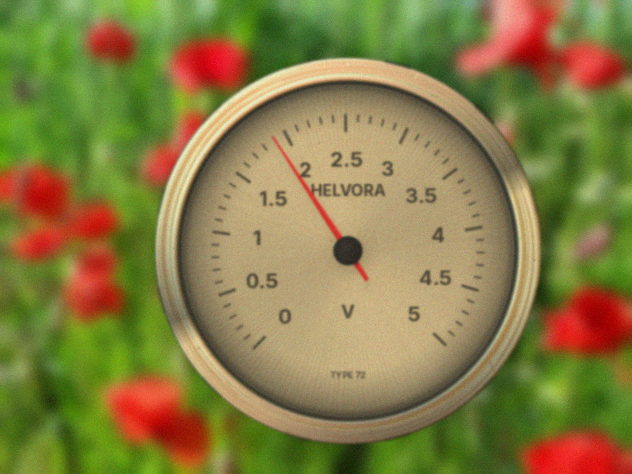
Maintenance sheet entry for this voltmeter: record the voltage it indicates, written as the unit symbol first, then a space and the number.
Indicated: V 1.9
